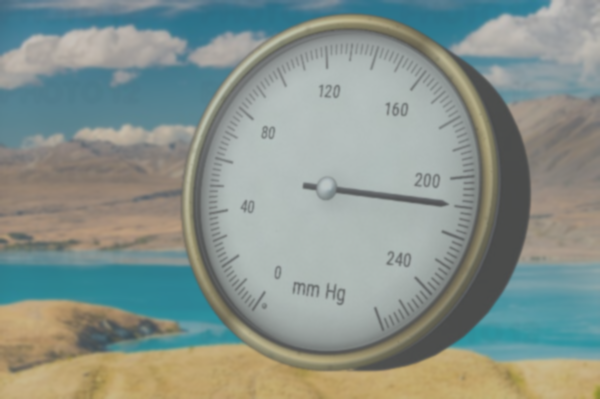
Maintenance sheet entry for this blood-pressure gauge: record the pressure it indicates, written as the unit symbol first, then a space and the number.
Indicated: mmHg 210
